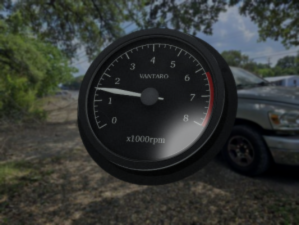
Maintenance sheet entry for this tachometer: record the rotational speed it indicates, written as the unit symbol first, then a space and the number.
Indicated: rpm 1400
